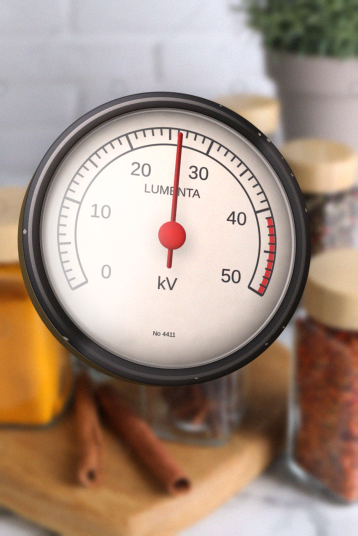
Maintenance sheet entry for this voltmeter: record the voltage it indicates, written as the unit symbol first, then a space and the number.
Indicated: kV 26
